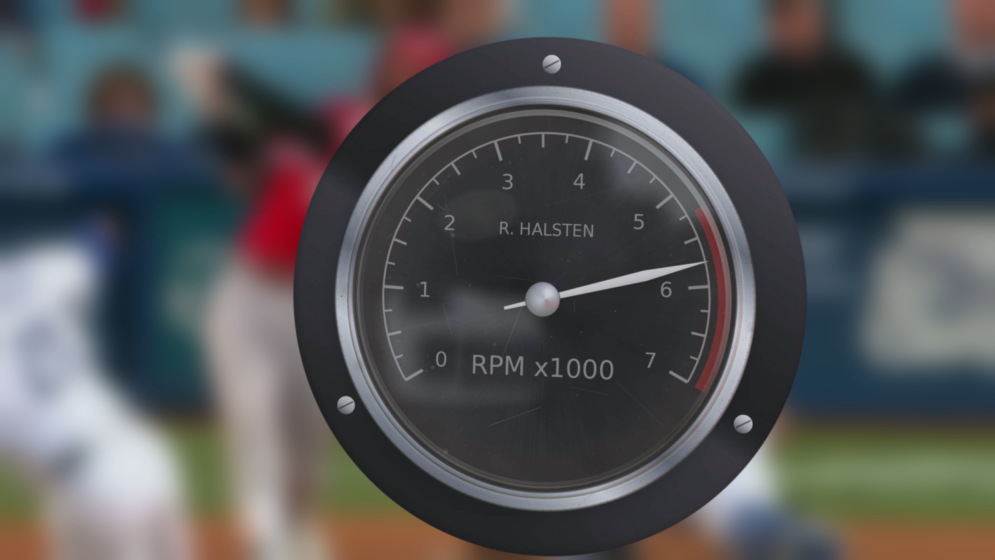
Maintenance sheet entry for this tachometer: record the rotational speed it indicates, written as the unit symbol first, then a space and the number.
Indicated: rpm 5750
